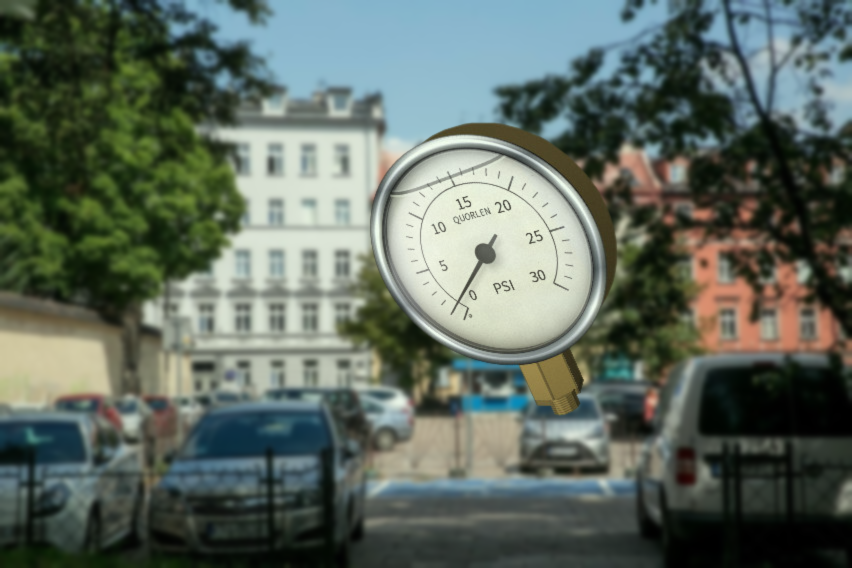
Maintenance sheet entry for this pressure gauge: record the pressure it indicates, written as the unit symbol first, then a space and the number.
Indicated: psi 1
